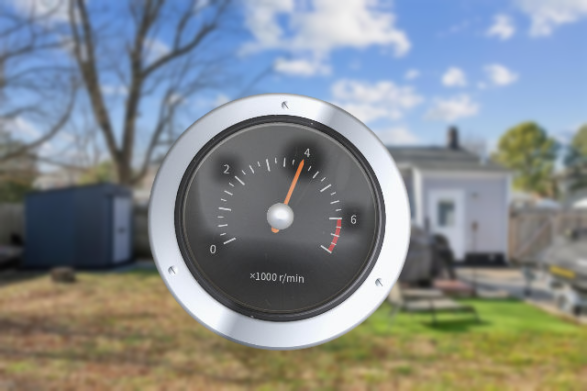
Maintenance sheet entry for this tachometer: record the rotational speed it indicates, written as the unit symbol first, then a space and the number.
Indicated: rpm 4000
